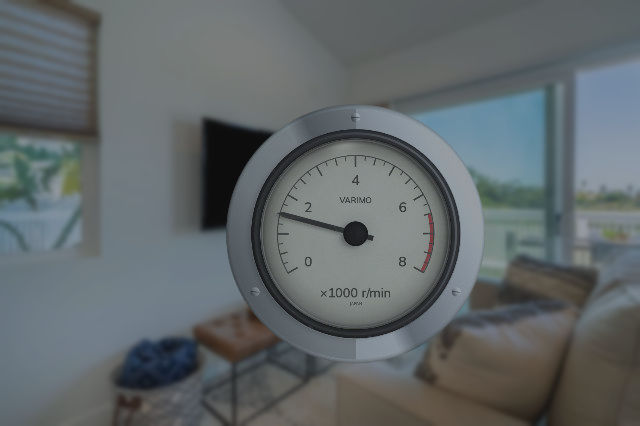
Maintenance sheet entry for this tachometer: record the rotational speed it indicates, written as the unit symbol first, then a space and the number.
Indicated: rpm 1500
